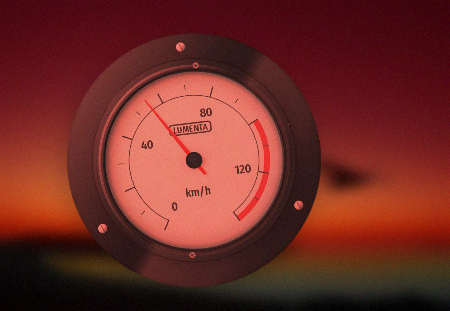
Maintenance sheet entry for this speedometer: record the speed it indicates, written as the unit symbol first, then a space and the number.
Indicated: km/h 55
